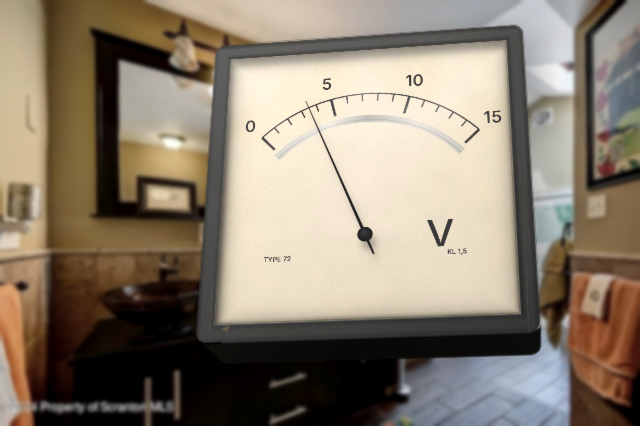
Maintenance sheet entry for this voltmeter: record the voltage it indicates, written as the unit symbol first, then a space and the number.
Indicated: V 3.5
